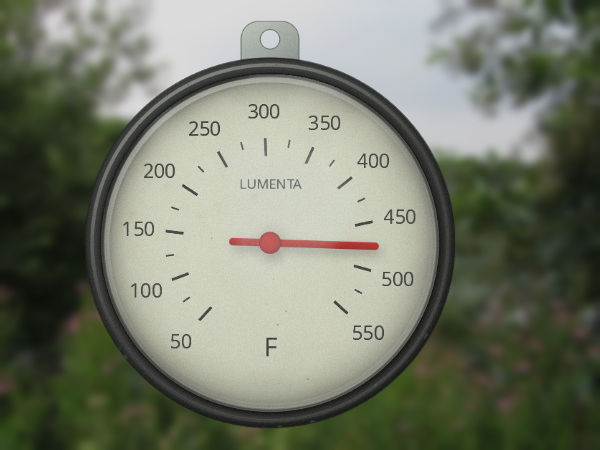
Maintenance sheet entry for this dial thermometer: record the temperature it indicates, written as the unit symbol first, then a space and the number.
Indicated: °F 475
